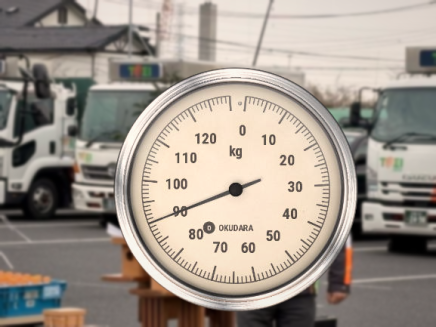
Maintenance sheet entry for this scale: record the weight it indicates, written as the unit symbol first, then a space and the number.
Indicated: kg 90
